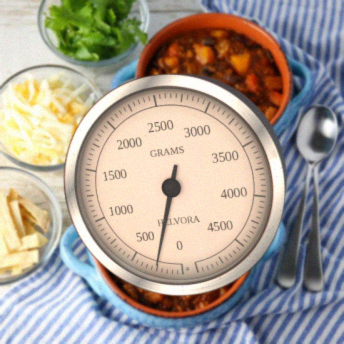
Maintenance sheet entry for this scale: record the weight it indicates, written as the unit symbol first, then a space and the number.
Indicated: g 250
